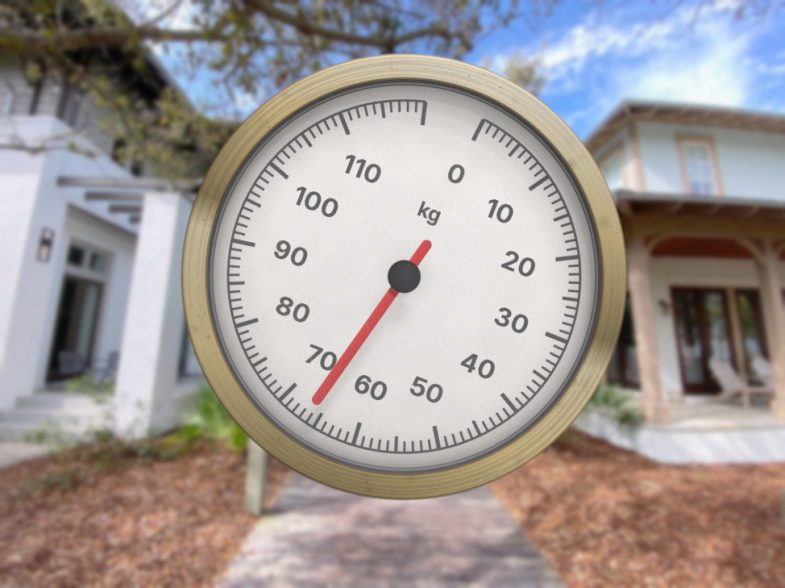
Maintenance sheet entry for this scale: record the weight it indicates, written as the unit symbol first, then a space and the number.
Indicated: kg 66.5
